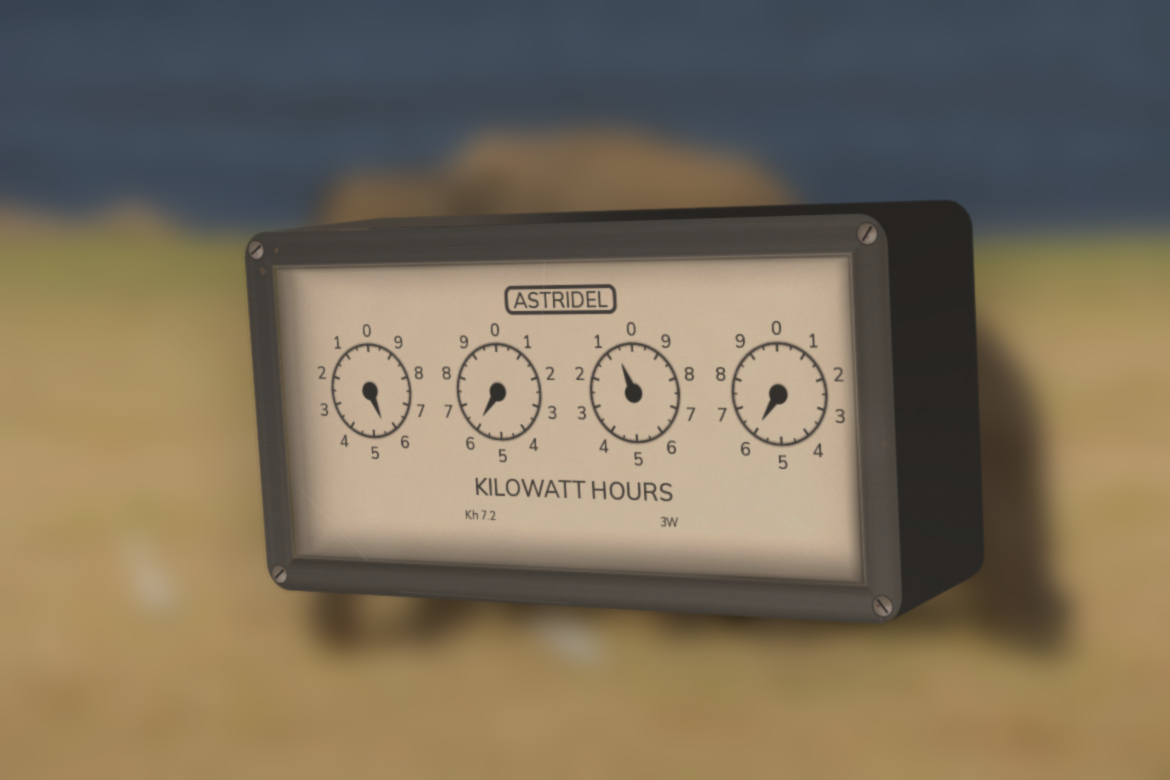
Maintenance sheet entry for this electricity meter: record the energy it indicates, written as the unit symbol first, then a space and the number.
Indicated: kWh 5606
